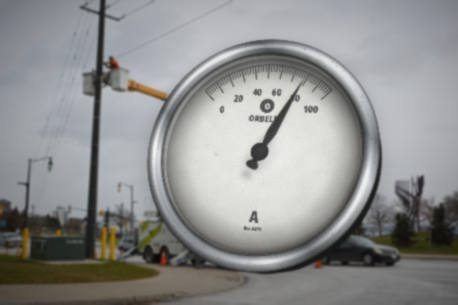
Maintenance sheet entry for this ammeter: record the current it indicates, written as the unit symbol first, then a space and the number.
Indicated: A 80
